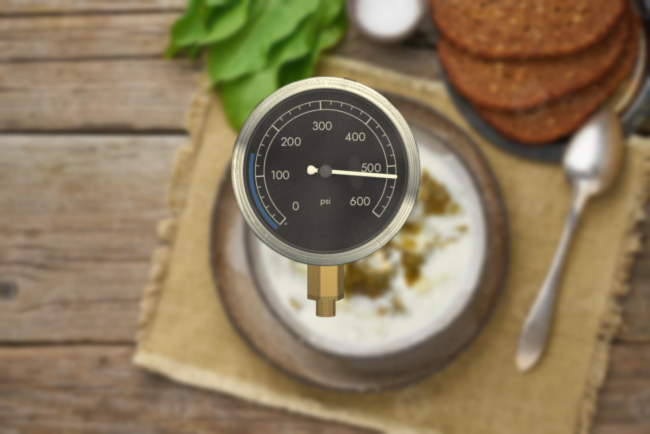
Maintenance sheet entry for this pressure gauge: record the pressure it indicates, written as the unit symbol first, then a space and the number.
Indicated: psi 520
